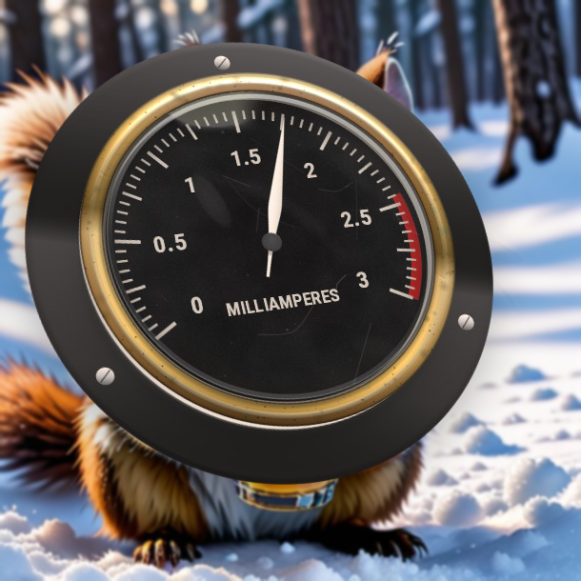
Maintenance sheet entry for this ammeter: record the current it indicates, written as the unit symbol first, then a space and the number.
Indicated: mA 1.75
